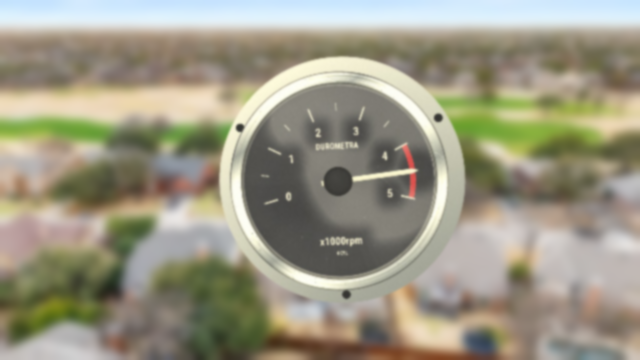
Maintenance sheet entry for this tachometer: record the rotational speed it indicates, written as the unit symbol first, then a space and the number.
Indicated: rpm 4500
